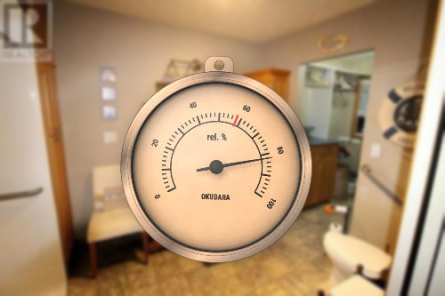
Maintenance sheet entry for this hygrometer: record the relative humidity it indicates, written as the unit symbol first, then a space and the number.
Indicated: % 82
